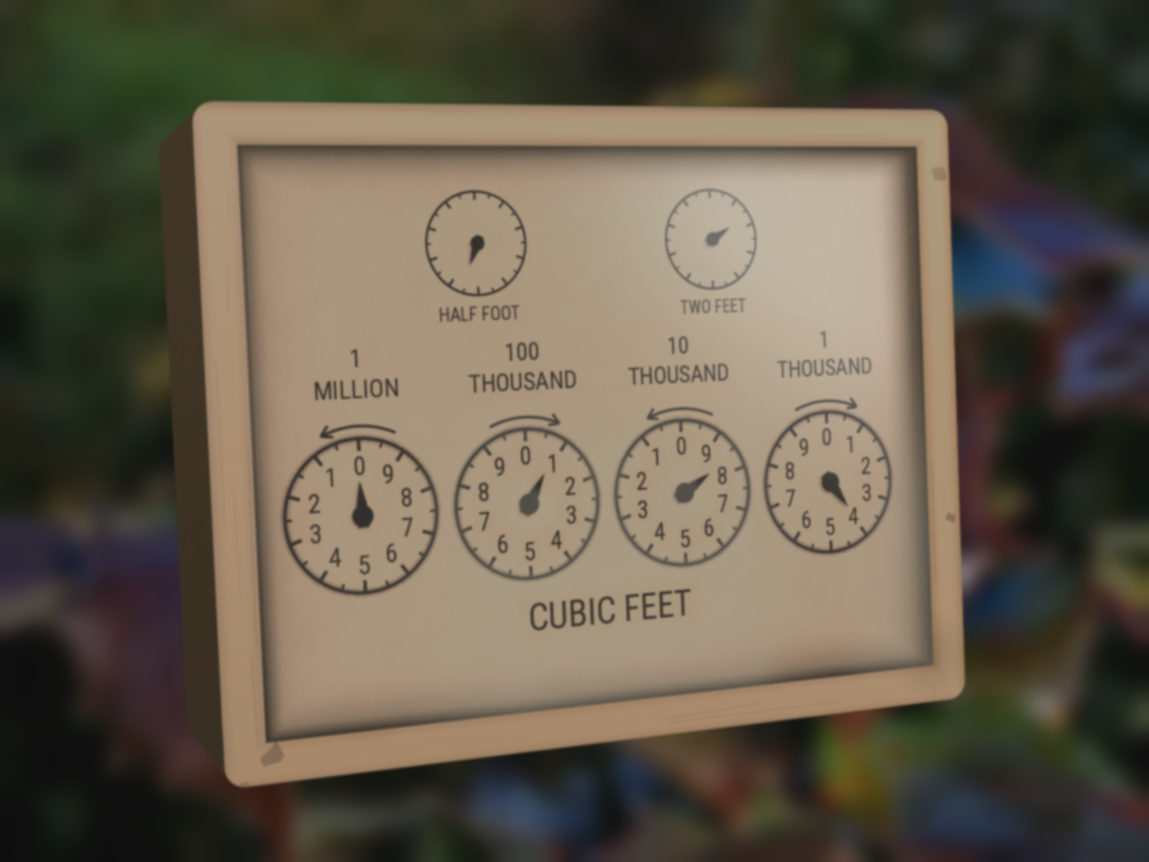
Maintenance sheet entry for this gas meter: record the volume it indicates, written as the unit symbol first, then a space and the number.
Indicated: ft³ 8400
